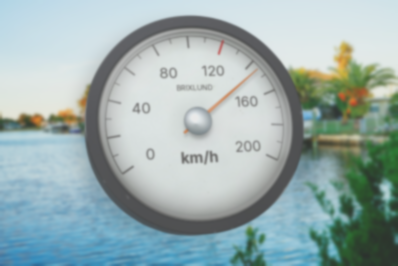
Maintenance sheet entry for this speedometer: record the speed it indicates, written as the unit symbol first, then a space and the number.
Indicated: km/h 145
